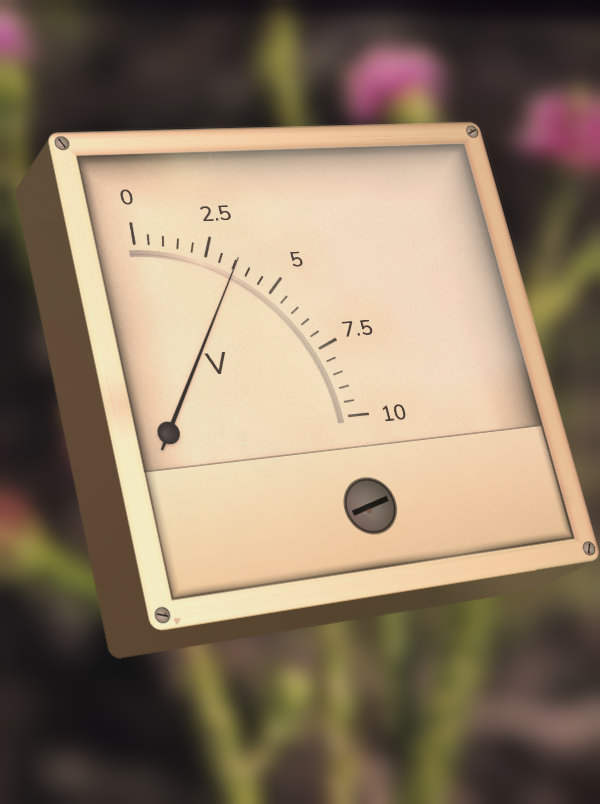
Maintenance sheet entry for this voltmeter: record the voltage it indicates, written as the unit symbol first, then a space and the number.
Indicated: V 3.5
